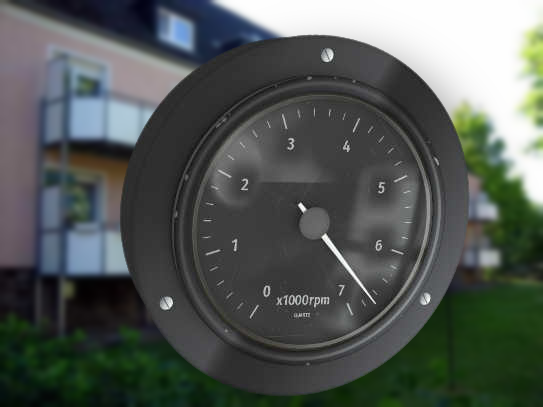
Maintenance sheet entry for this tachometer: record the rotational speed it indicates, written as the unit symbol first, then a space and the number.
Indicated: rpm 6700
